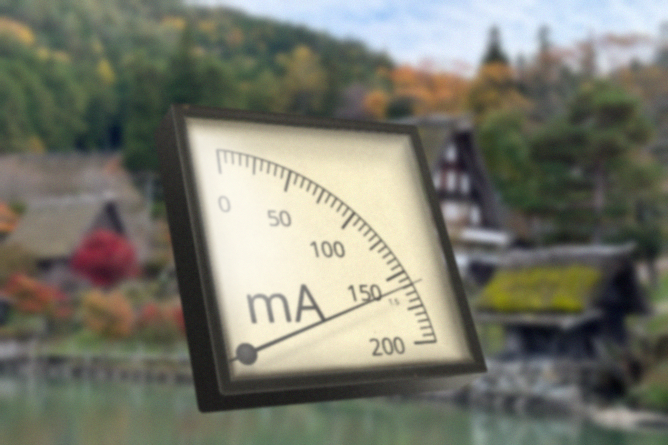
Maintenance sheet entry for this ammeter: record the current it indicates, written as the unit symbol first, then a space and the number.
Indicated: mA 160
